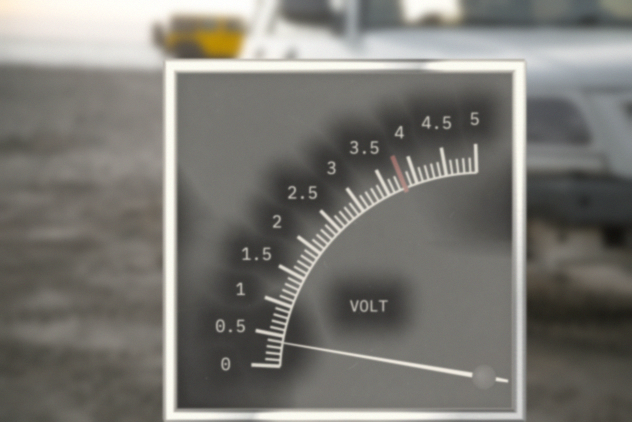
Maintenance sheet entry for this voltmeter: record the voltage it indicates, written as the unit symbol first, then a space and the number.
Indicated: V 0.4
